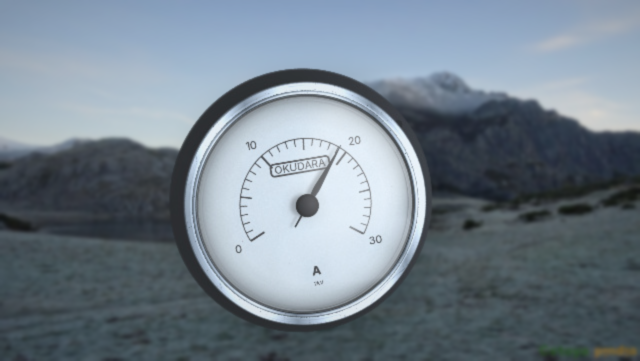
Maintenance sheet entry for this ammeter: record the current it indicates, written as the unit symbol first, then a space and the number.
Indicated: A 19
